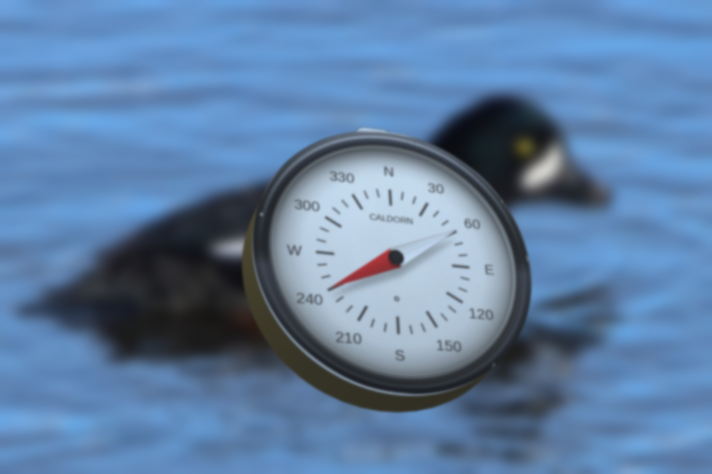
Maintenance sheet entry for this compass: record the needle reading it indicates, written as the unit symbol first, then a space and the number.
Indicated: ° 240
